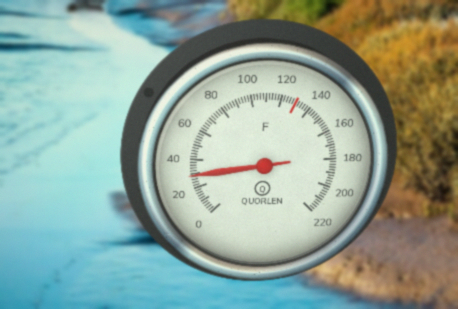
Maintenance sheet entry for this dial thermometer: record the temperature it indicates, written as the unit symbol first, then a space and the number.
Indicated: °F 30
